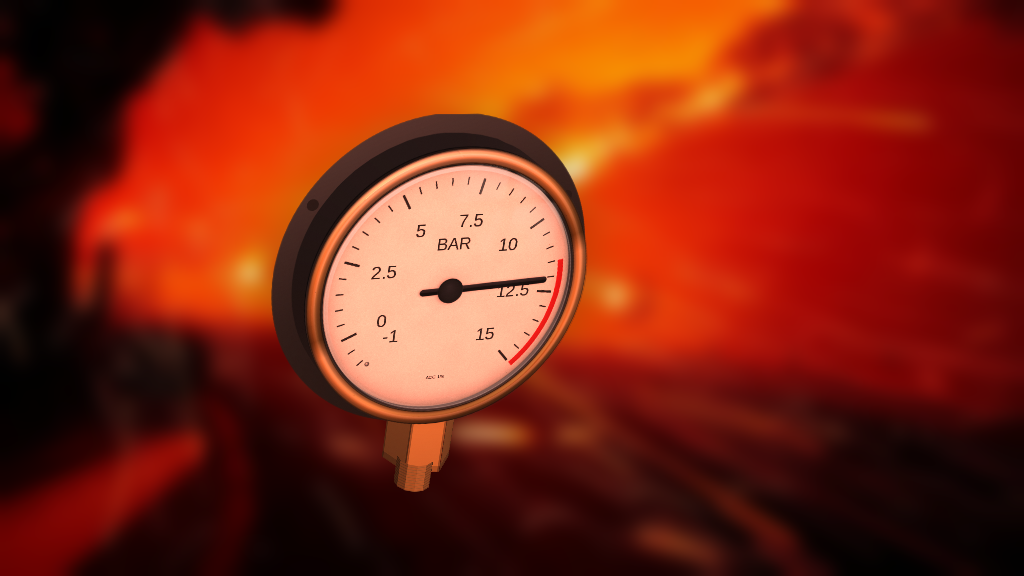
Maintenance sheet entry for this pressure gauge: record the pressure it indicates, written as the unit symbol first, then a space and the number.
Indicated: bar 12
